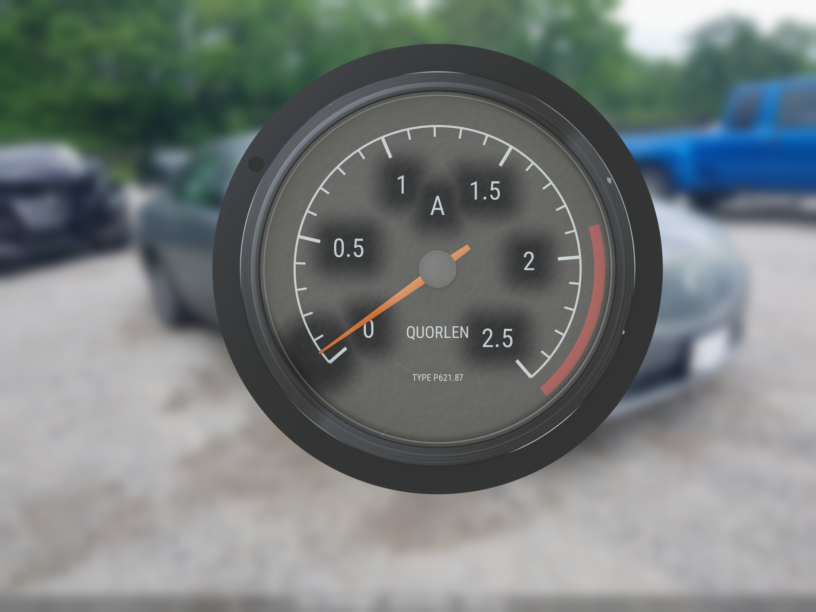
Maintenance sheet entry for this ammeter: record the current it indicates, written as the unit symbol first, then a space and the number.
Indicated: A 0.05
